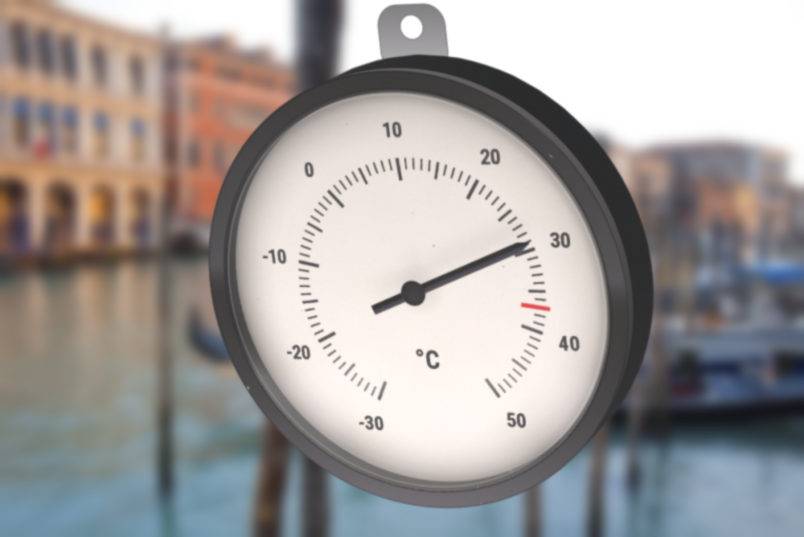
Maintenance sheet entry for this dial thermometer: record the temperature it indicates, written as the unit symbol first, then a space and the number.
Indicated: °C 29
